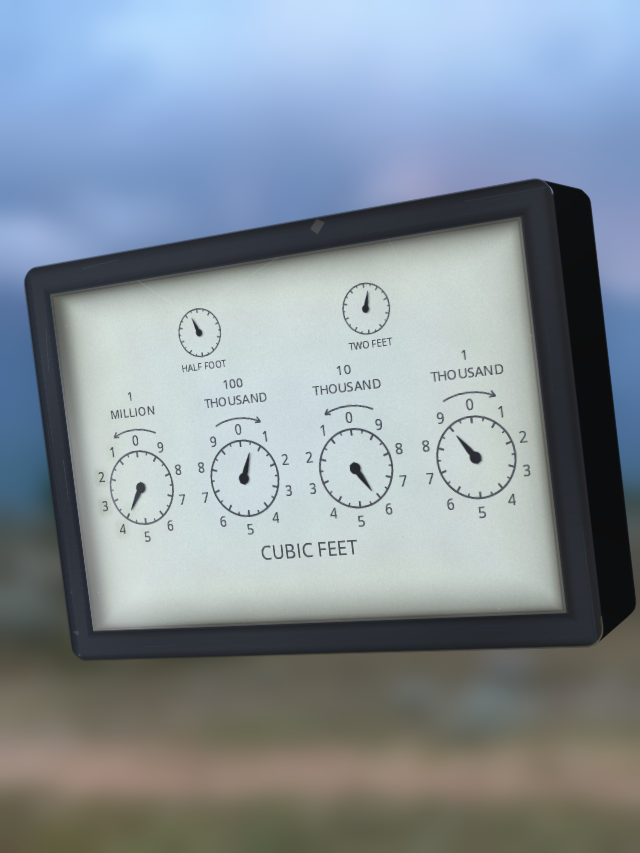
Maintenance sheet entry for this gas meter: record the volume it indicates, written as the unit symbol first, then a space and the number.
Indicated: ft³ 405900
